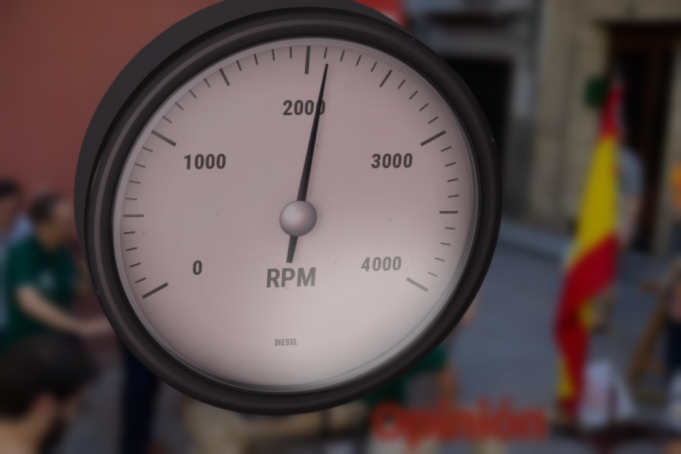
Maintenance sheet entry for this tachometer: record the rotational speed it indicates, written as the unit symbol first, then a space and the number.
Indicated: rpm 2100
